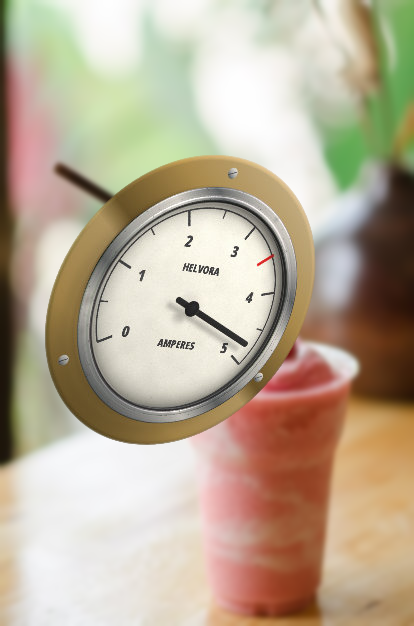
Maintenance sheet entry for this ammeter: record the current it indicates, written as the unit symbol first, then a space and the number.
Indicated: A 4.75
